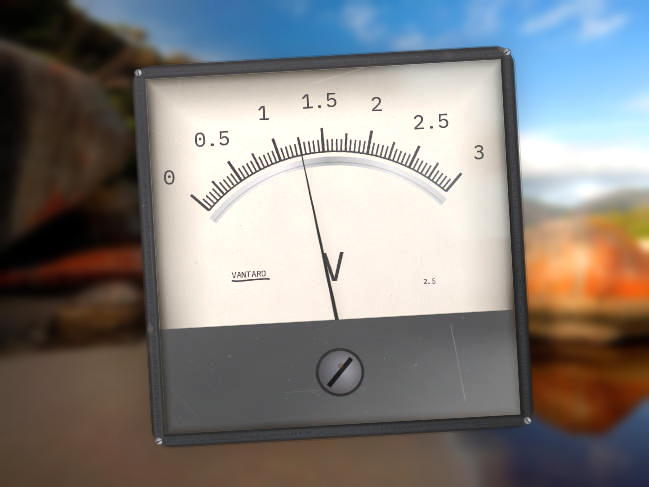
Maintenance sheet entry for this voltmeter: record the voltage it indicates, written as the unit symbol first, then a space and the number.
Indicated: V 1.25
